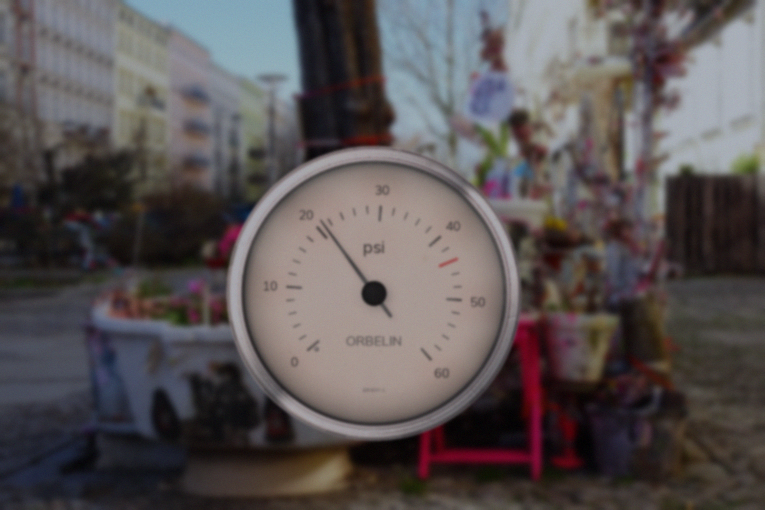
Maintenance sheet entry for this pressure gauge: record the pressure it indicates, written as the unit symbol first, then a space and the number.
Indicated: psi 21
